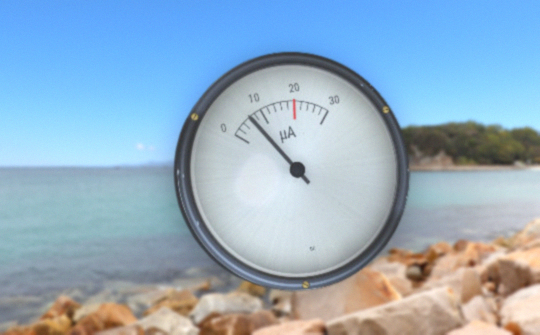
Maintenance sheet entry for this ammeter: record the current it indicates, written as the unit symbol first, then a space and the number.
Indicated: µA 6
